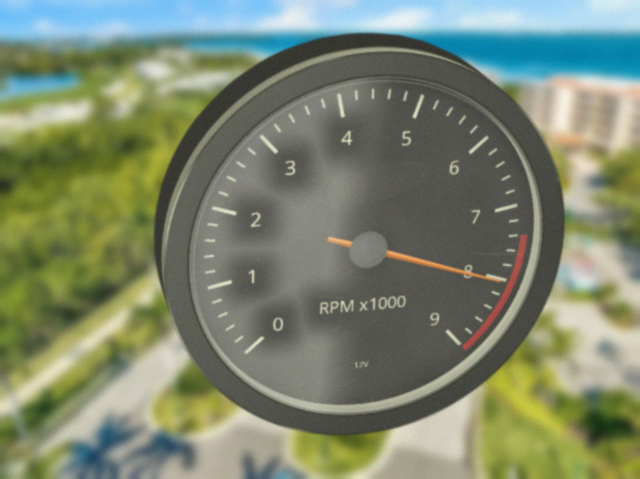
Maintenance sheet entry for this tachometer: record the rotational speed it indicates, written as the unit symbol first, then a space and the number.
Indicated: rpm 8000
